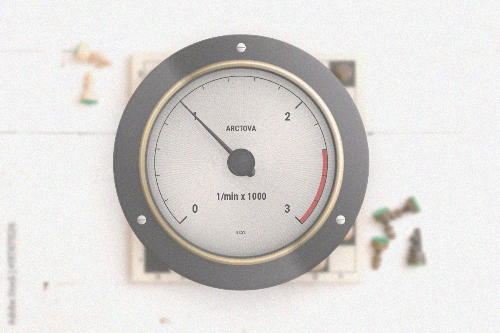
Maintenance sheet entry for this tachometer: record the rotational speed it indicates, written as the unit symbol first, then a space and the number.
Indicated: rpm 1000
